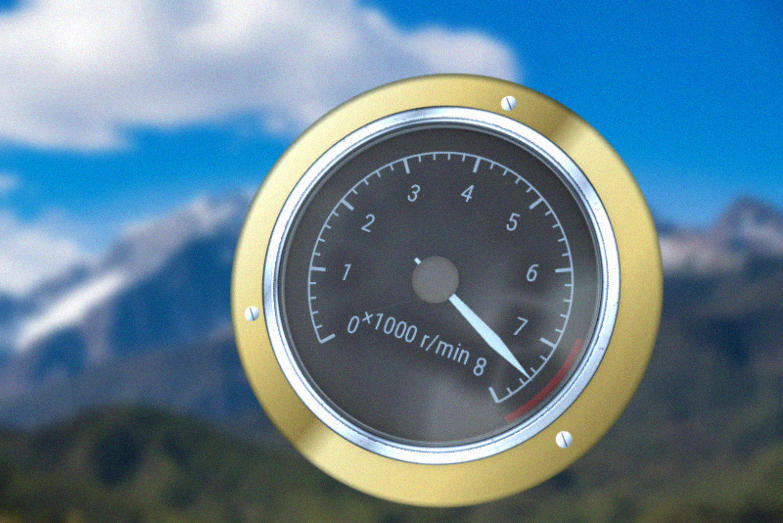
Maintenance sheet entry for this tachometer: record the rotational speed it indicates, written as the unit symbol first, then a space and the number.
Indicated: rpm 7500
